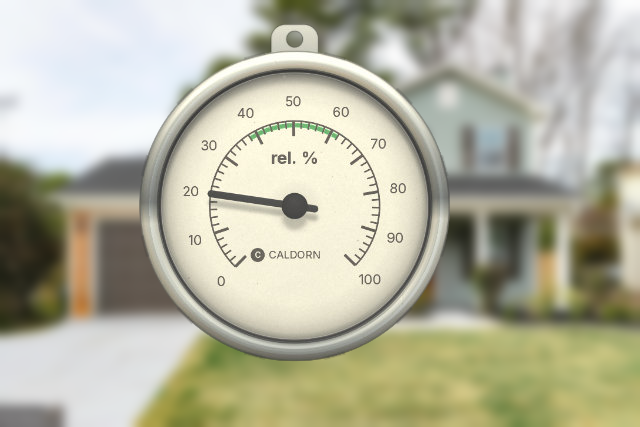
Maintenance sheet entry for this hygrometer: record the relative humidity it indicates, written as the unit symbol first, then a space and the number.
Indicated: % 20
